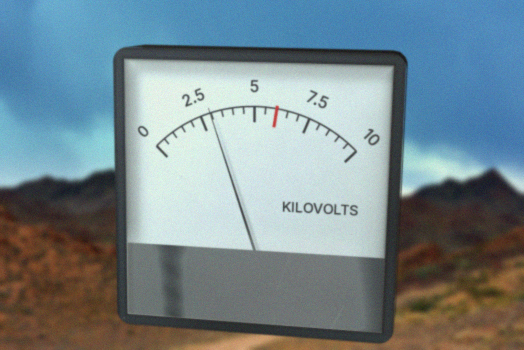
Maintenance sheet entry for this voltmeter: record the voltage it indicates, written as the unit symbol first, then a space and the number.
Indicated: kV 3
